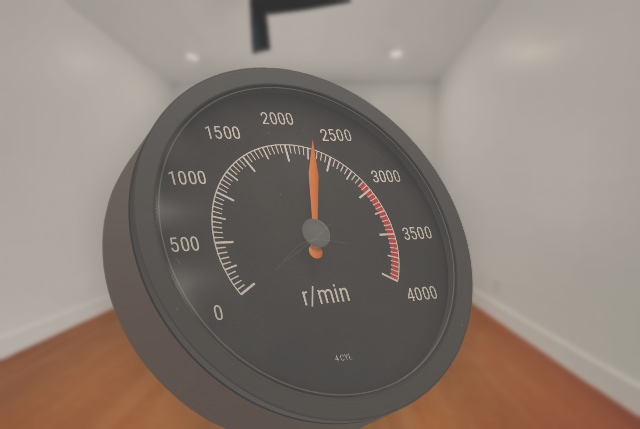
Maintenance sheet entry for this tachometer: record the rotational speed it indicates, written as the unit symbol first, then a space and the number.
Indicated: rpm 2250
